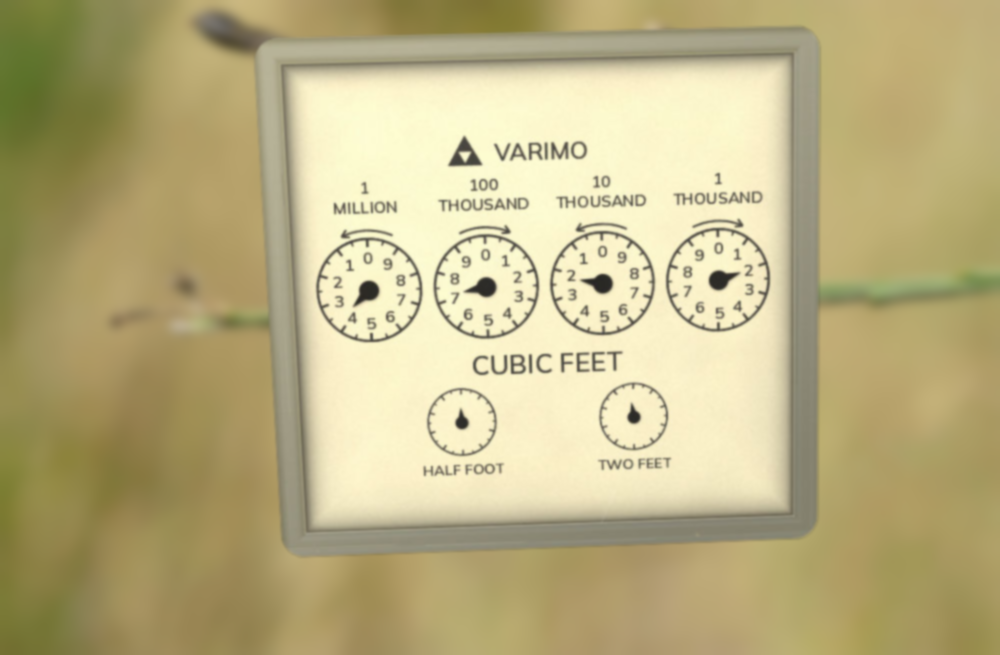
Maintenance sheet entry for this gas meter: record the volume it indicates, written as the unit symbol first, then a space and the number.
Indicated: ft³ 372200
